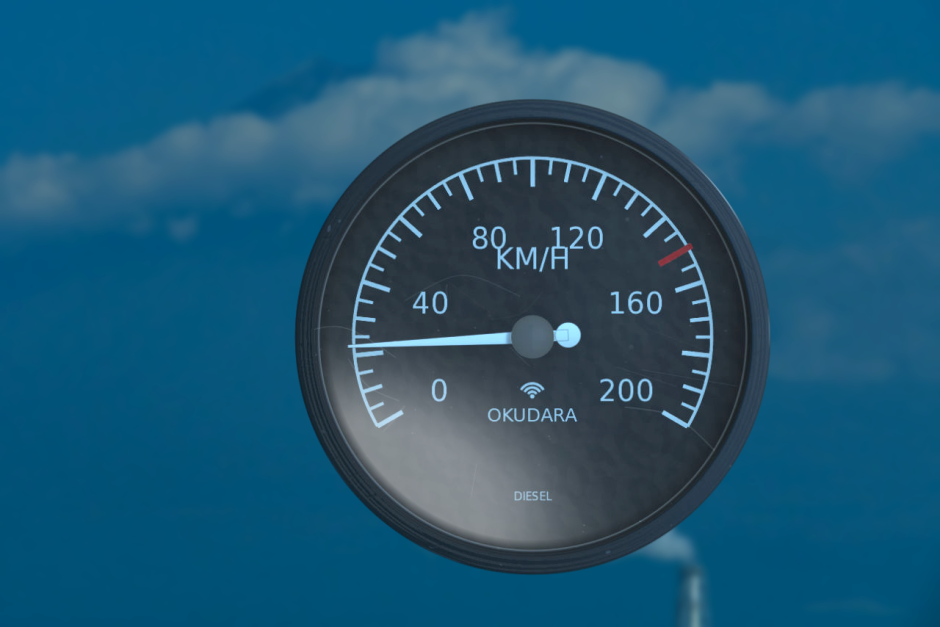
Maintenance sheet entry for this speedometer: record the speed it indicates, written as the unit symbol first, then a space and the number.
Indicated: km/h 22.5
